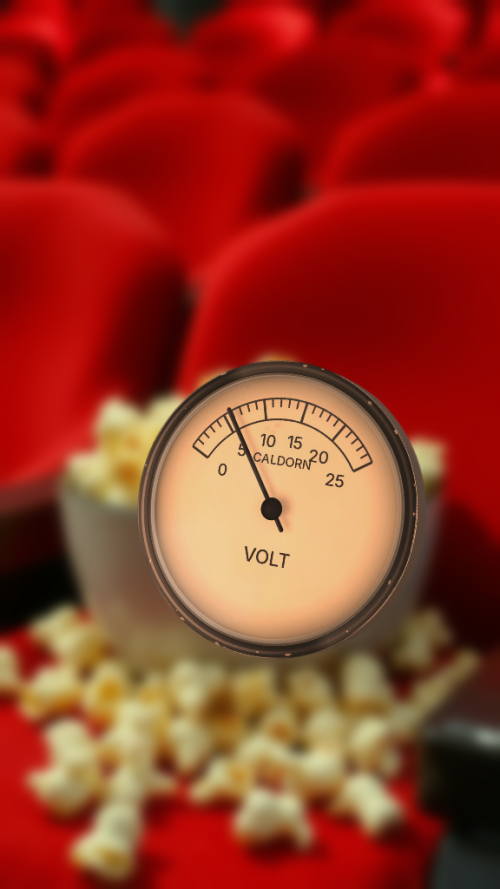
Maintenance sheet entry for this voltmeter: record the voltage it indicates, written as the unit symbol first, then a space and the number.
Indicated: V 6
